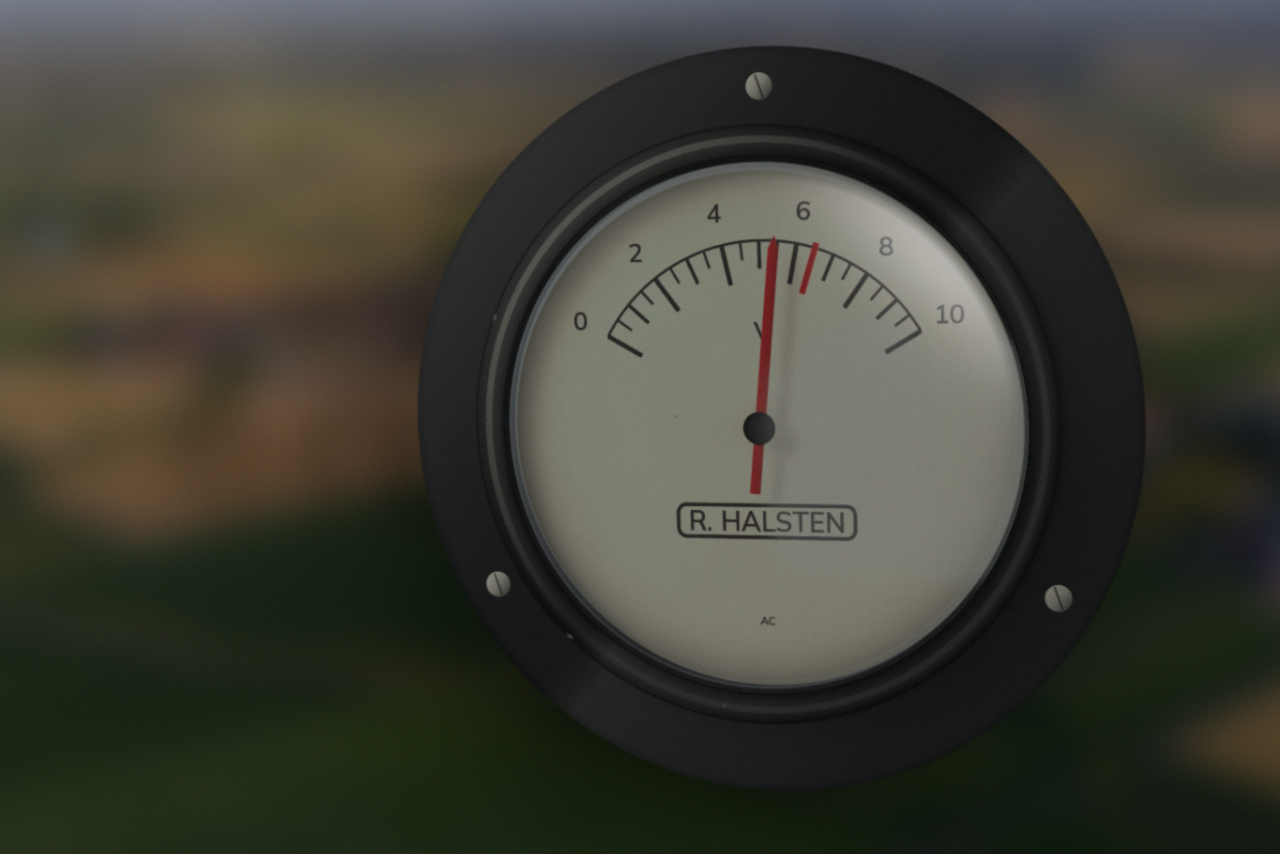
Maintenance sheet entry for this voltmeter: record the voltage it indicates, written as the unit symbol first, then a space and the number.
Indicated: V 5.5
